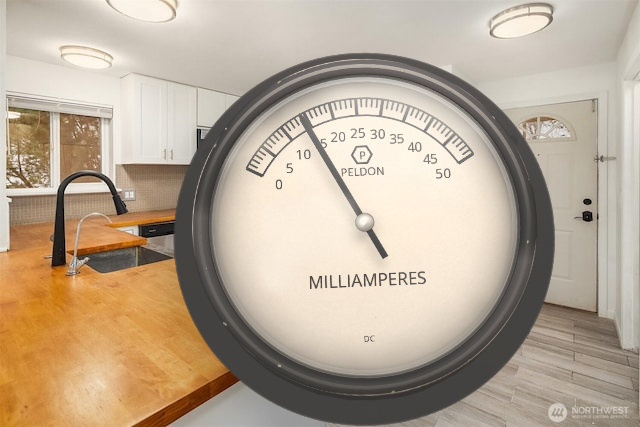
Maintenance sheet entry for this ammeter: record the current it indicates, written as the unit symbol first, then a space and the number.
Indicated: mA 14
